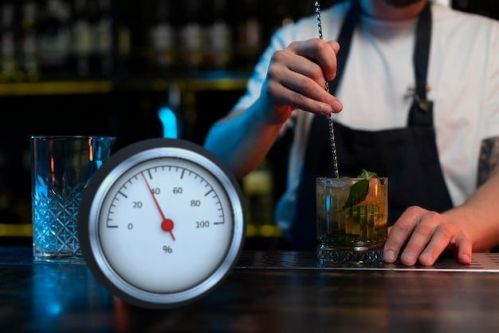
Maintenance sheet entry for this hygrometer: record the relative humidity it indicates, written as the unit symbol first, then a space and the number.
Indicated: % 36
